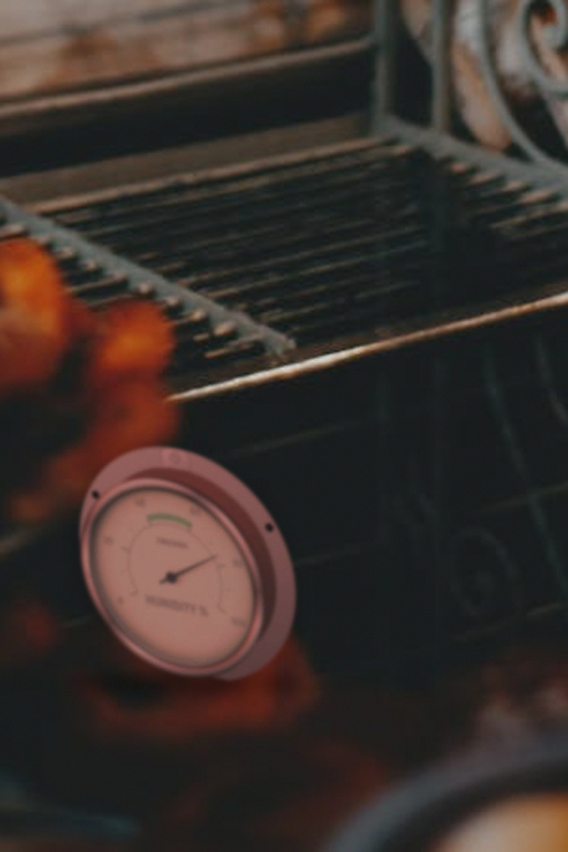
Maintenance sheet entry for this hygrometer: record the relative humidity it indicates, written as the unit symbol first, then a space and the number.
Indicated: % 75
